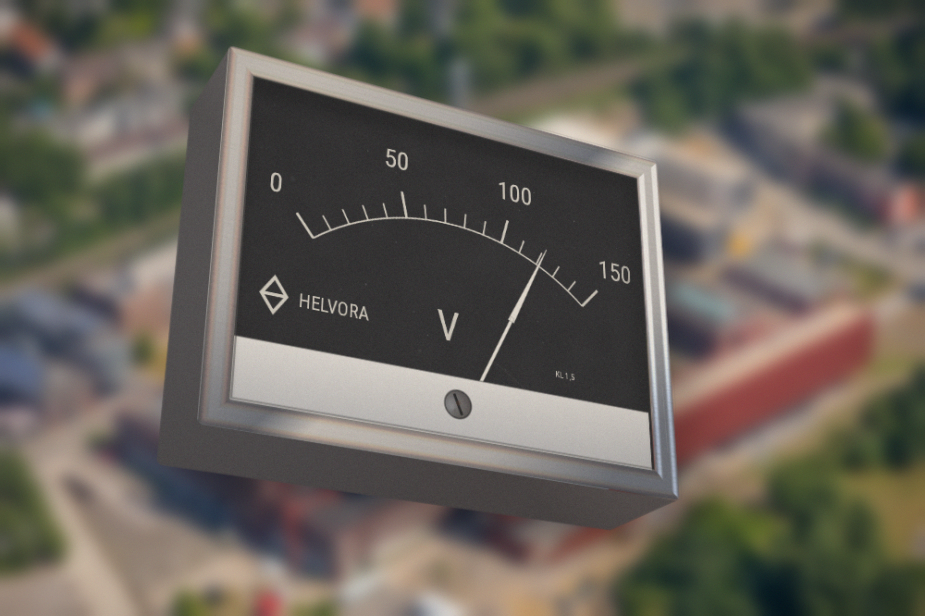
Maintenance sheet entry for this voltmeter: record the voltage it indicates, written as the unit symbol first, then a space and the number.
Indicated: V 120
